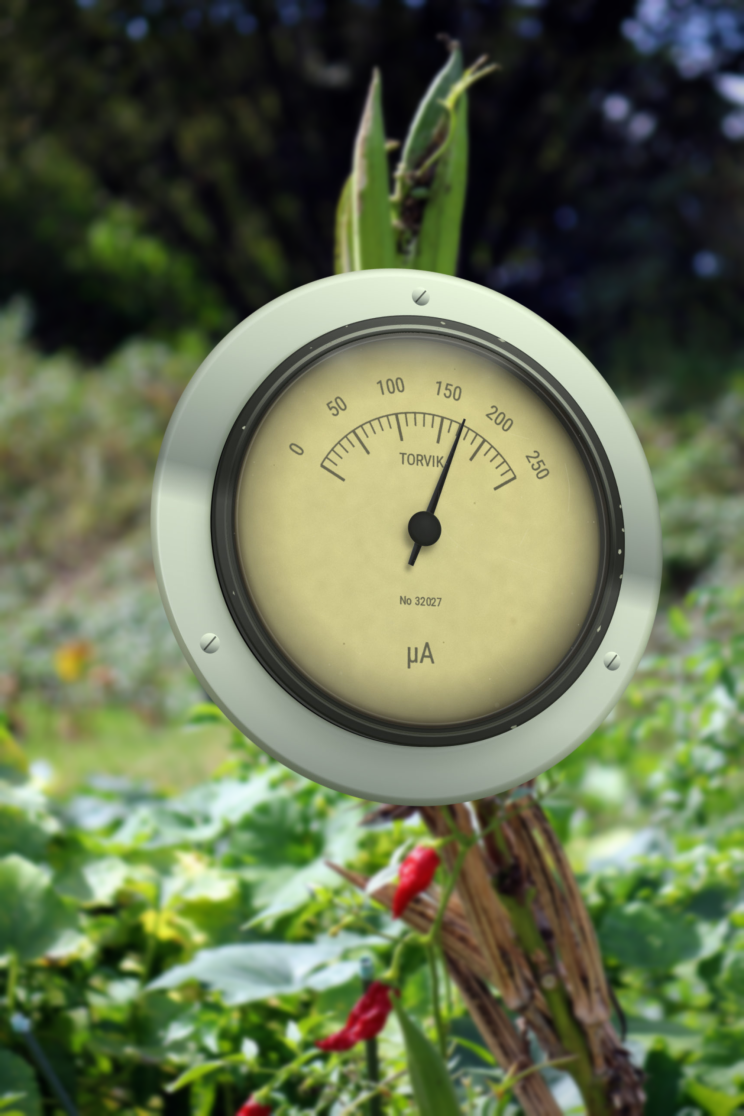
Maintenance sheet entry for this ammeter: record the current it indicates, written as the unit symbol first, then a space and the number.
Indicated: µA 170
